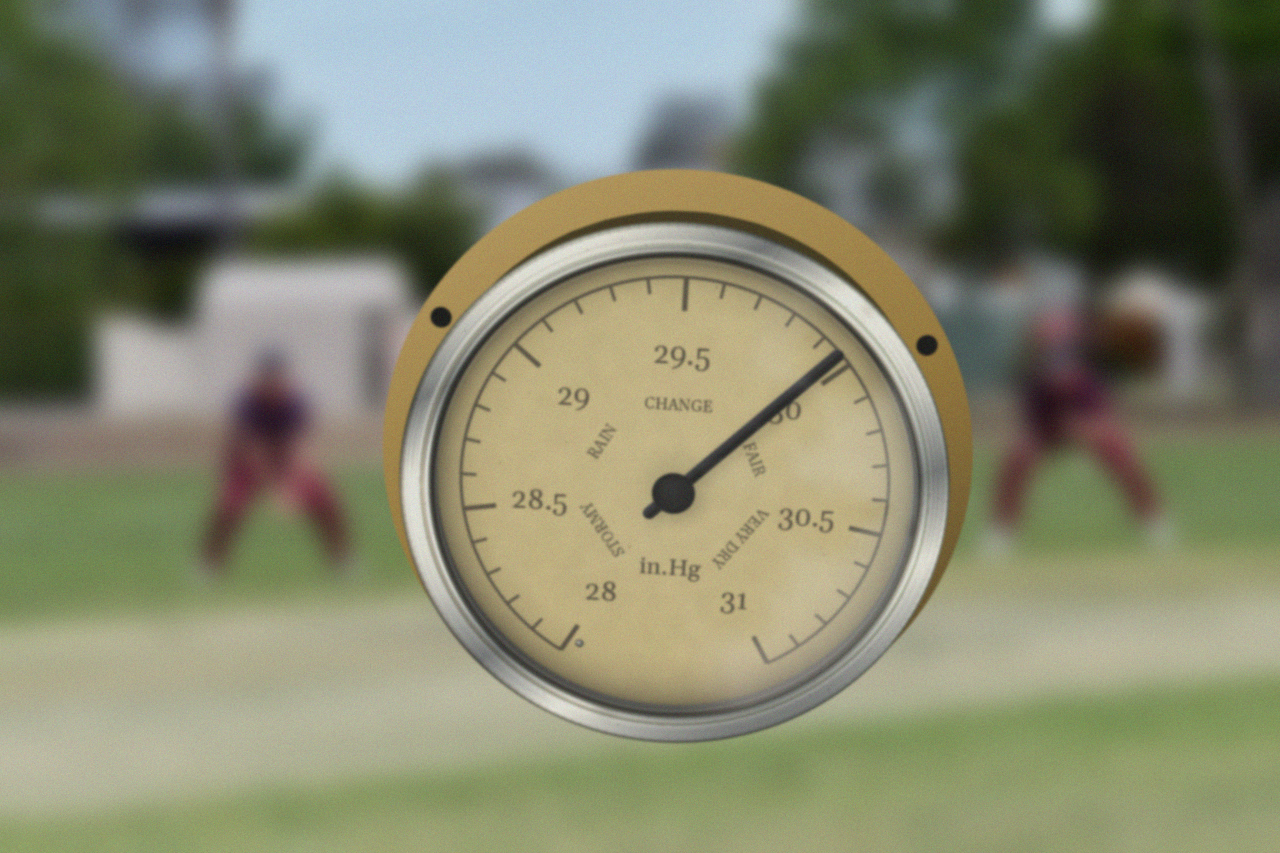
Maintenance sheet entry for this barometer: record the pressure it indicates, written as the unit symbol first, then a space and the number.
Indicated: inHg 29.95
